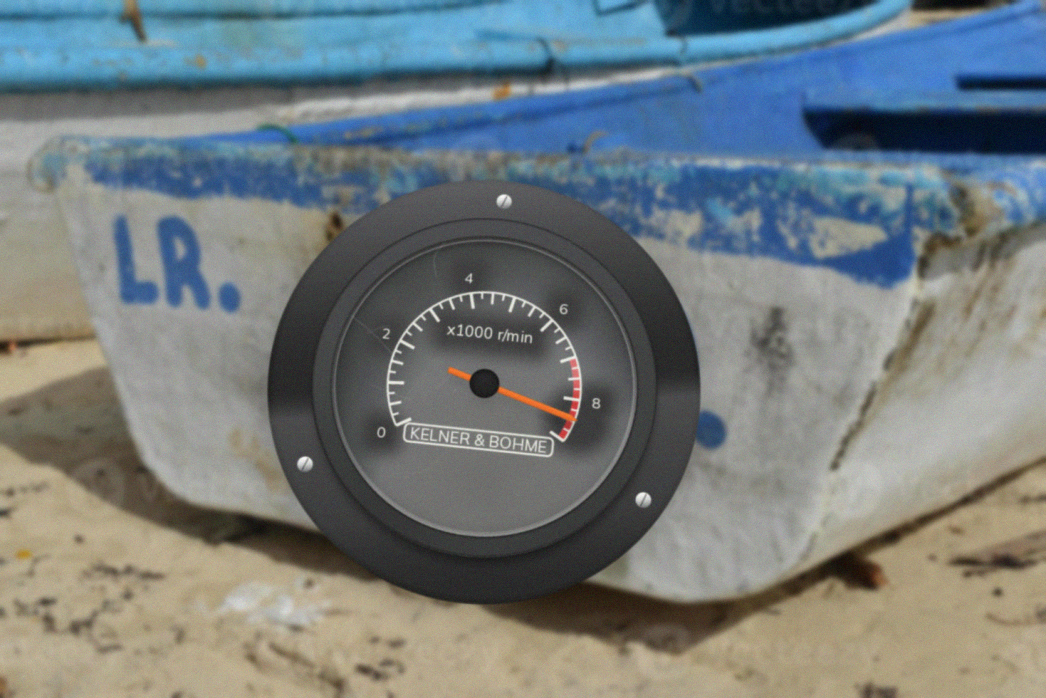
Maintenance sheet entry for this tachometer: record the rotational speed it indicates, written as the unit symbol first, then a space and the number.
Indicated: rpm 8500
